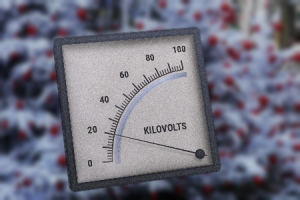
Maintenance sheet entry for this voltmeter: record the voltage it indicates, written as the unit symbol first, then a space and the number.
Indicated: kV 20
